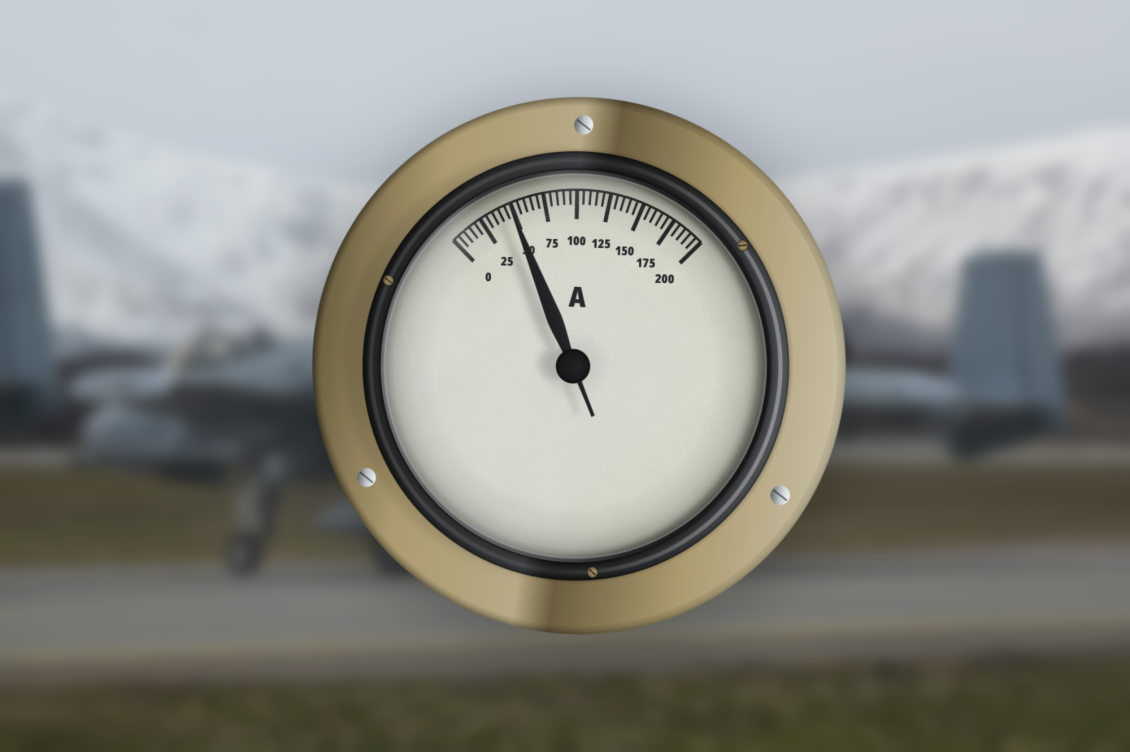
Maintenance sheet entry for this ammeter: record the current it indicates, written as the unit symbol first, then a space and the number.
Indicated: A 50
